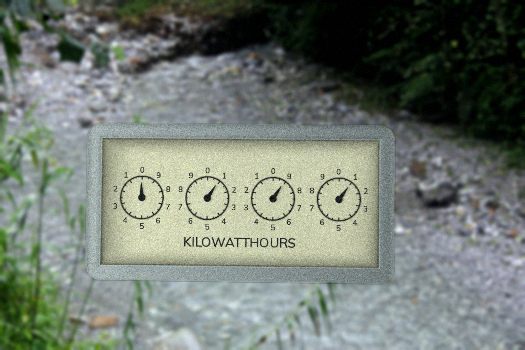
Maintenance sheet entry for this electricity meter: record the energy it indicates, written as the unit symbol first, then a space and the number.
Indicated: kWh 91
